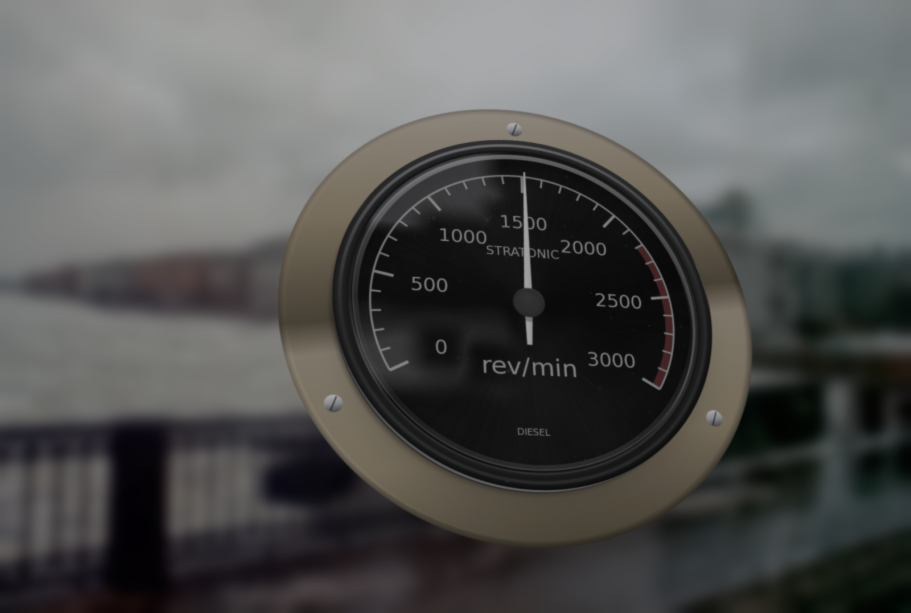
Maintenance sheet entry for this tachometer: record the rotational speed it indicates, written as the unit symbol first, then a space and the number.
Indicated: rpm 1500
